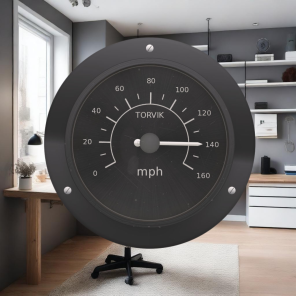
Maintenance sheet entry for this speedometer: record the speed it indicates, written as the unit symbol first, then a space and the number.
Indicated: mph 140
